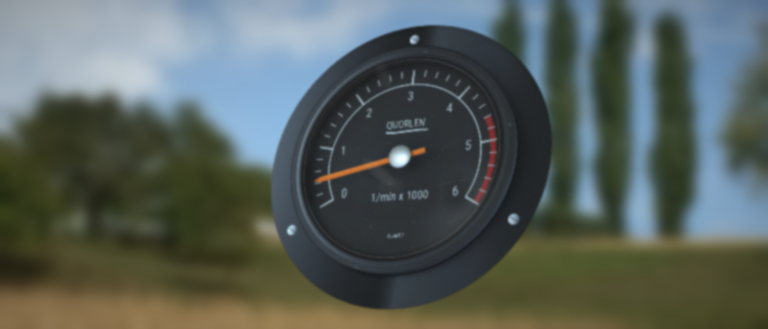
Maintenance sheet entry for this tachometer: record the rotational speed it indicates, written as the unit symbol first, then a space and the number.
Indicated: rpm 400
